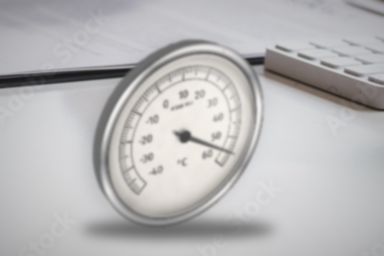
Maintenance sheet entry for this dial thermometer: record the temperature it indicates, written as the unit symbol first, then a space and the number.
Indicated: °C 55
